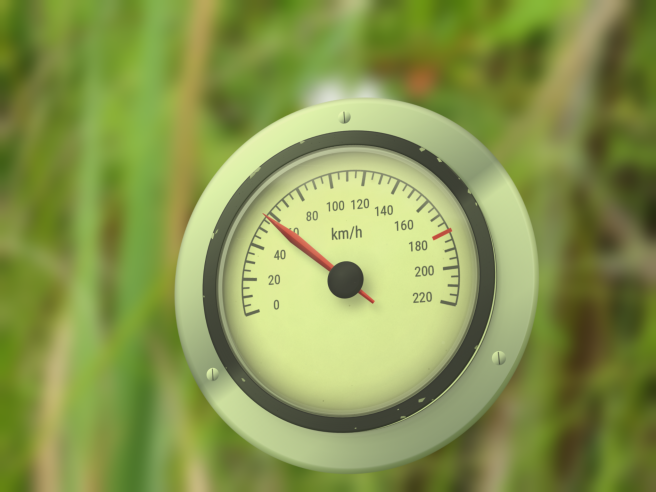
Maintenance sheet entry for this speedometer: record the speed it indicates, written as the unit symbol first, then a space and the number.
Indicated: km/h 57.5
